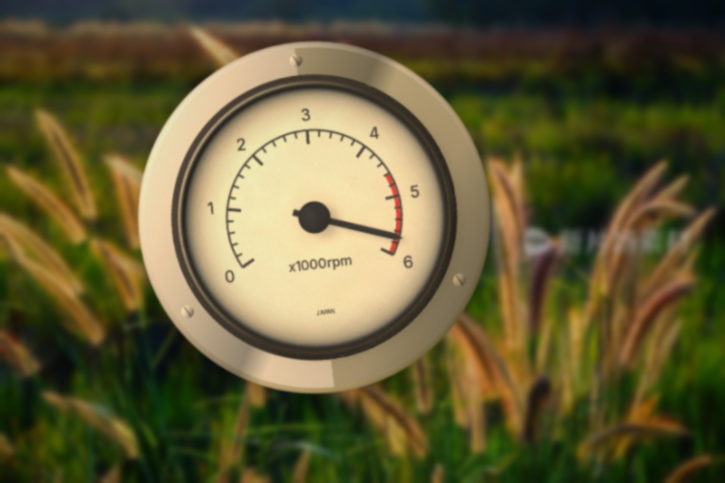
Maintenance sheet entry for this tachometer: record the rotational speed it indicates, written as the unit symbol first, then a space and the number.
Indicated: rpm 5700
